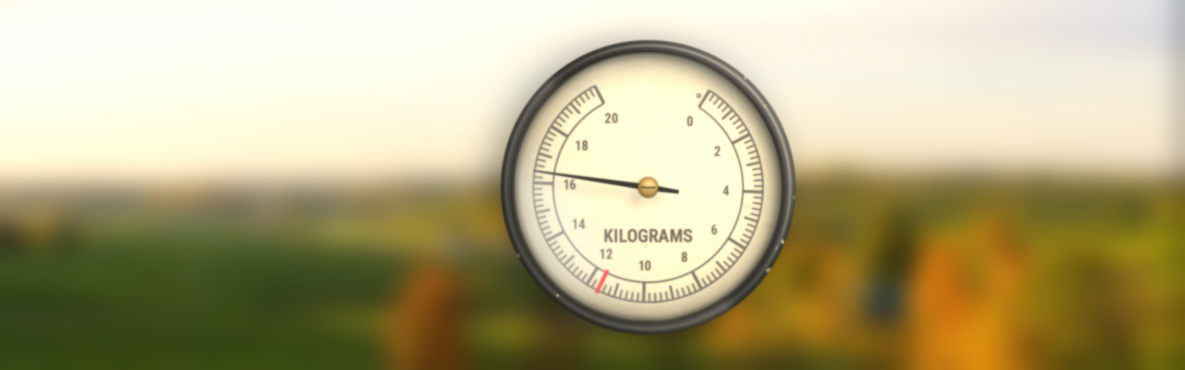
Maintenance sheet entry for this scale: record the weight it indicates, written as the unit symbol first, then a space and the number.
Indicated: kg 16.4
